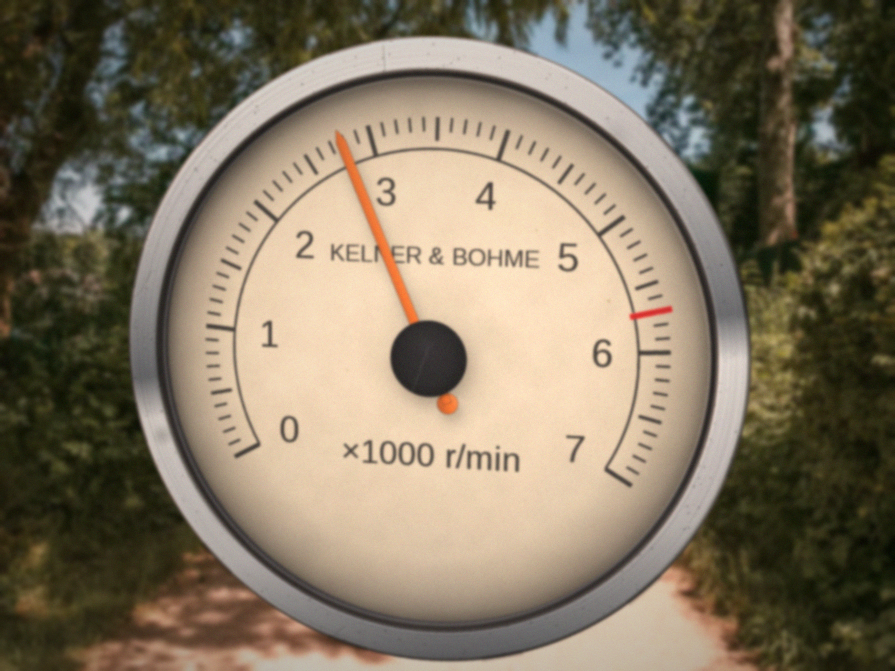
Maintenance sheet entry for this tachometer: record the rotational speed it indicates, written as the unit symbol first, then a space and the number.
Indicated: rpm 2800
